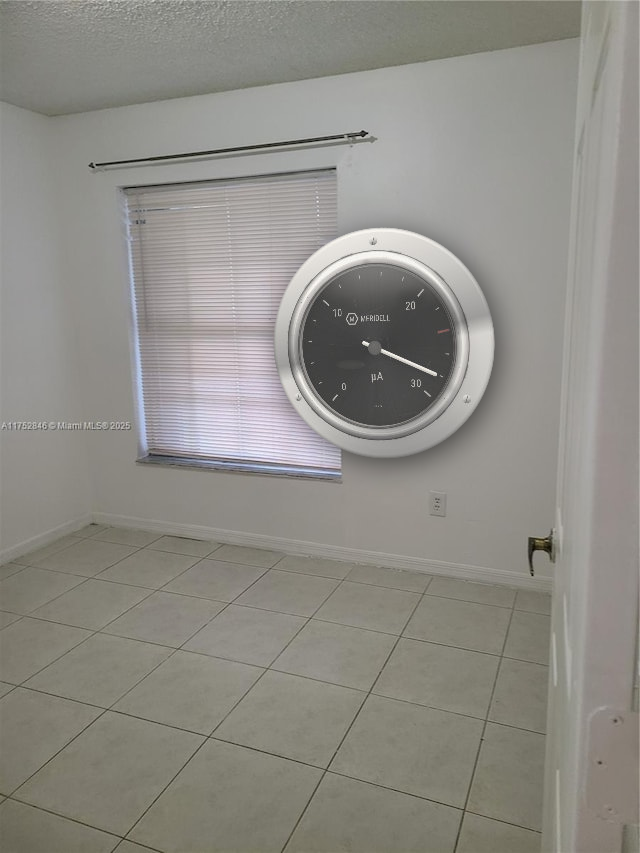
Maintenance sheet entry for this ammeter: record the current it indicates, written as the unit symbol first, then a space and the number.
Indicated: µA 28
